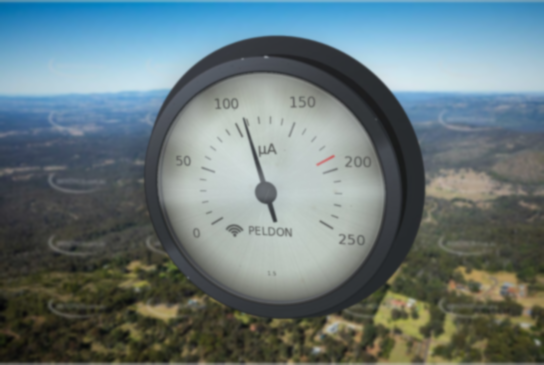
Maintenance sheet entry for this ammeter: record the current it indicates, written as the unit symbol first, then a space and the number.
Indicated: µA 110
